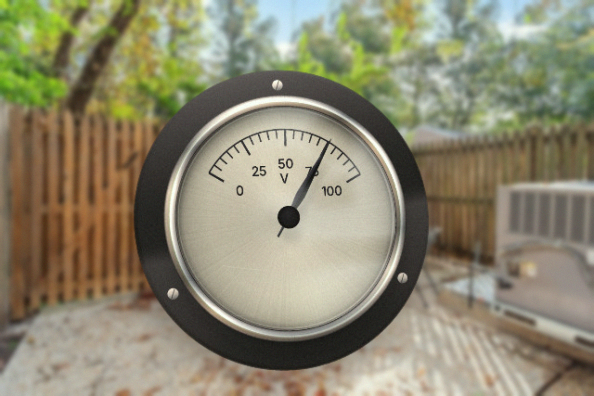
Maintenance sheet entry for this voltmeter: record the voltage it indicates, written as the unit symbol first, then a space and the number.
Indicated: V 75
